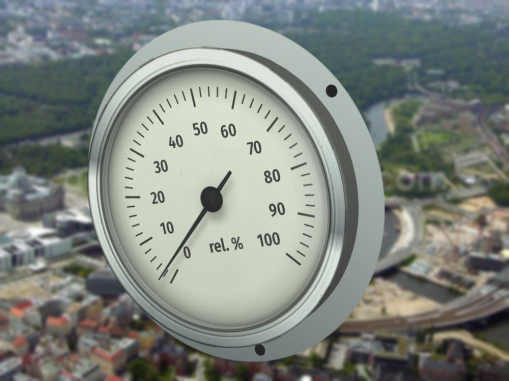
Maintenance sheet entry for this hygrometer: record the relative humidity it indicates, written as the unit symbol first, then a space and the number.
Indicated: % 2
